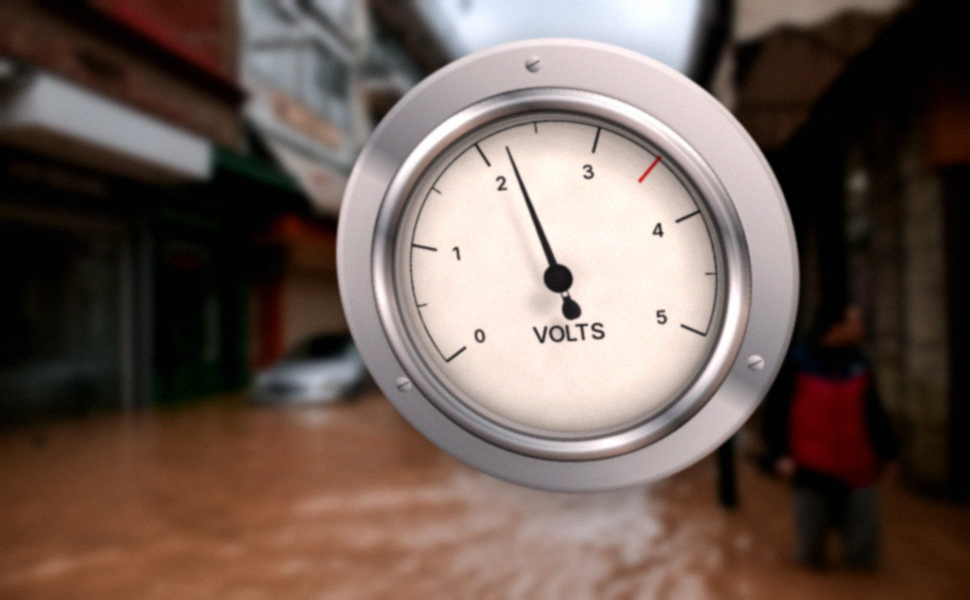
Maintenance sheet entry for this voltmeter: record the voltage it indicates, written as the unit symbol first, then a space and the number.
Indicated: V 2.25
